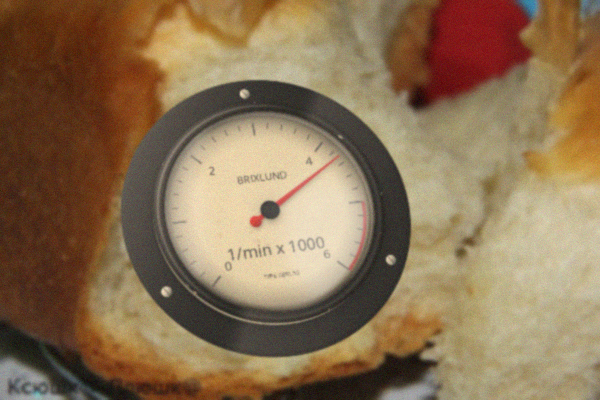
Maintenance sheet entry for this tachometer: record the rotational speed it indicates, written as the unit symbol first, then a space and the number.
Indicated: rpm 4300
